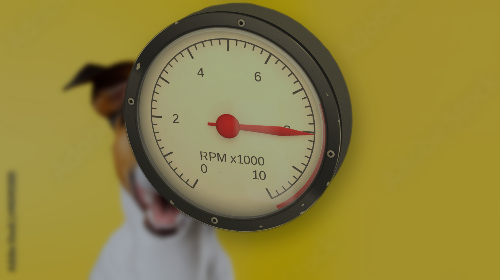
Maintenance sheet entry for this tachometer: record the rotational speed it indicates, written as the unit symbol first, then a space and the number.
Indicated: rpm 8000
